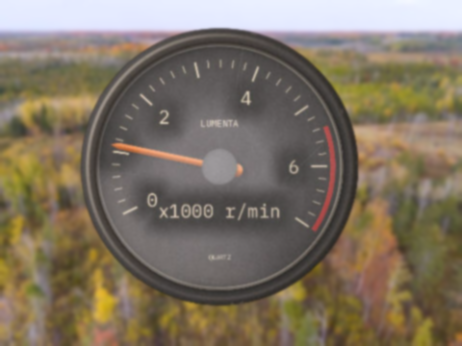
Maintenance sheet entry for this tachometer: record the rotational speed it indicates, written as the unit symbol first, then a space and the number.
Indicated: rpm 1100
